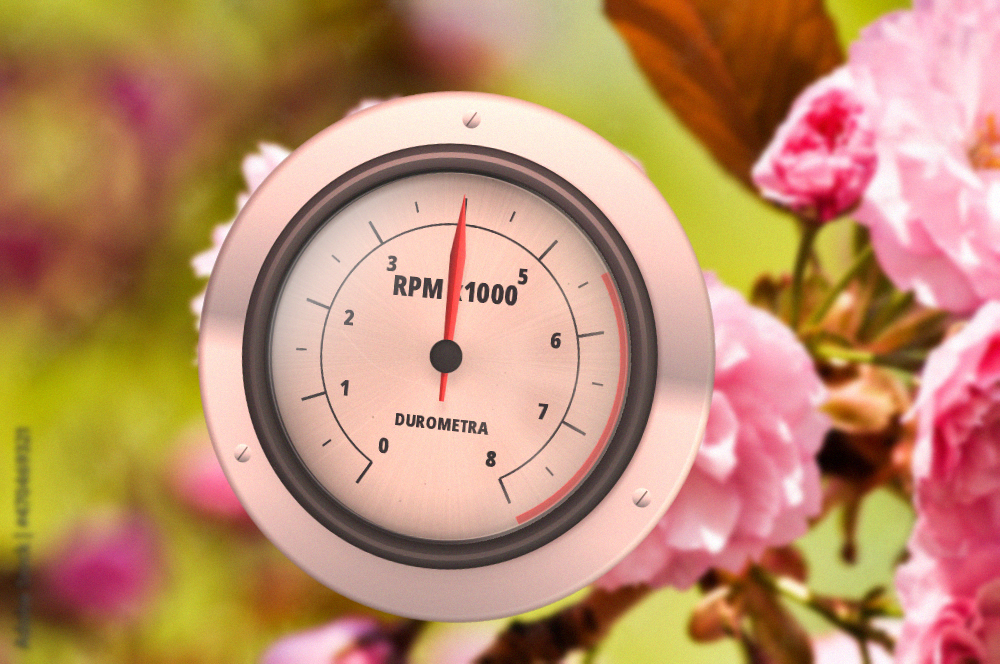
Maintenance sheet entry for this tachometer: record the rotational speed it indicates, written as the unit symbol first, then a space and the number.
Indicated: rpm 4000
